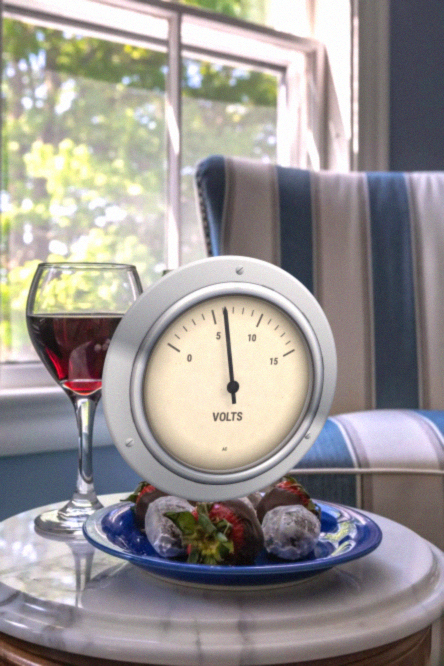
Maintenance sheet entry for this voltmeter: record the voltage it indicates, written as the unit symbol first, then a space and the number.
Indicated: V 6
